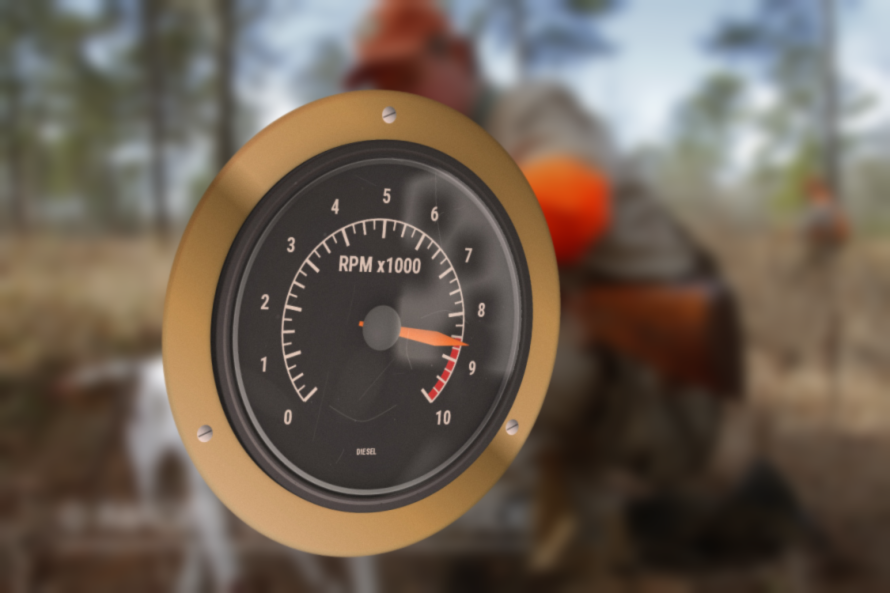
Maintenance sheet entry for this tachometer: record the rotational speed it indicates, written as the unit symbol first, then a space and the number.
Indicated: rpm 8625
